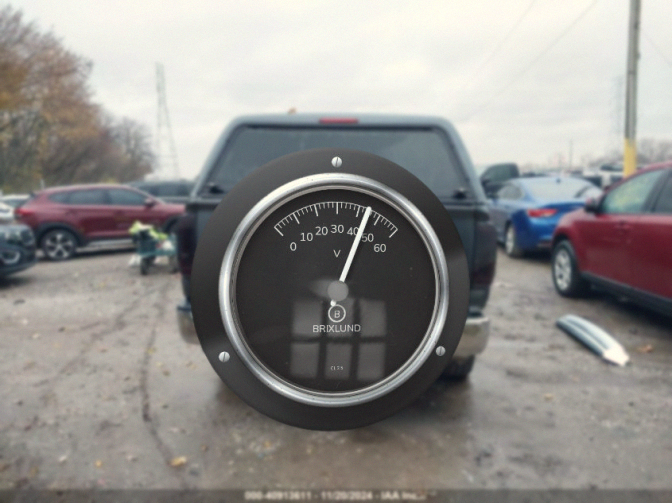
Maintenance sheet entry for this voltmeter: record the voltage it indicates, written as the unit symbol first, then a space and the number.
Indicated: V 44
